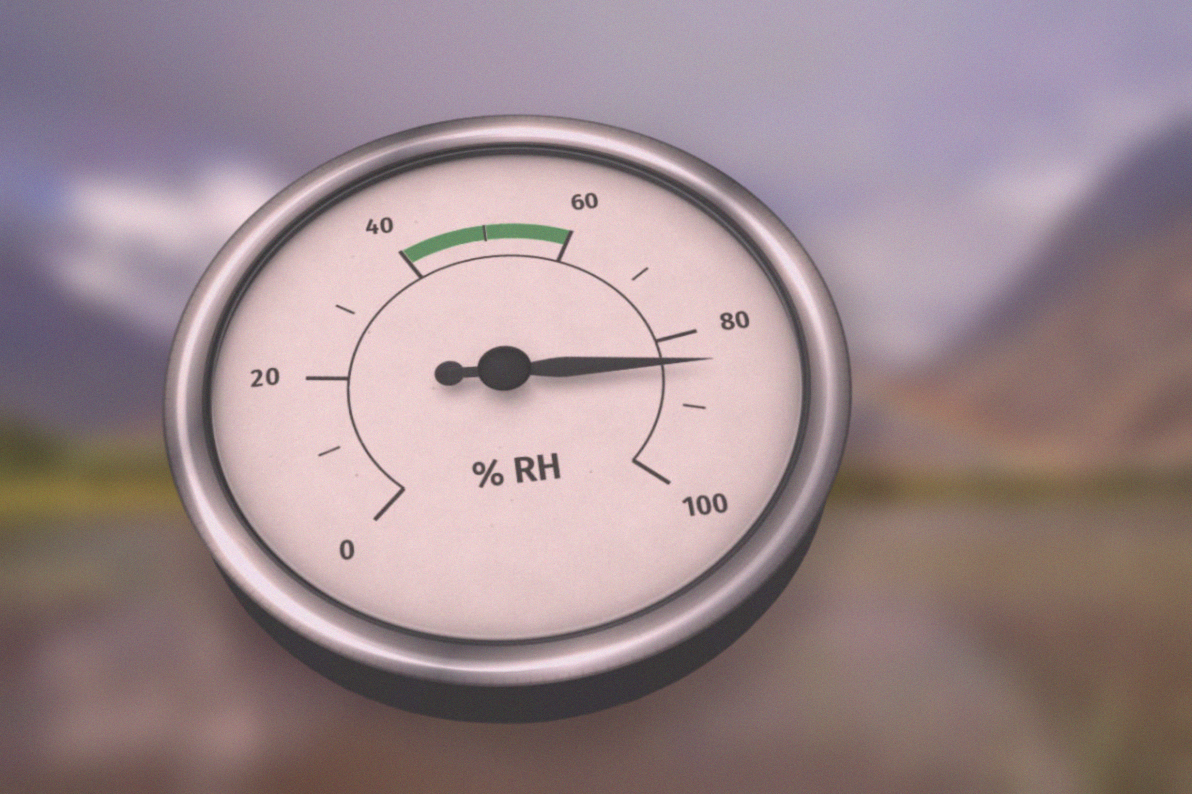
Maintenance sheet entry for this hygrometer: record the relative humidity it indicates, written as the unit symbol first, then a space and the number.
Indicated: % 85
